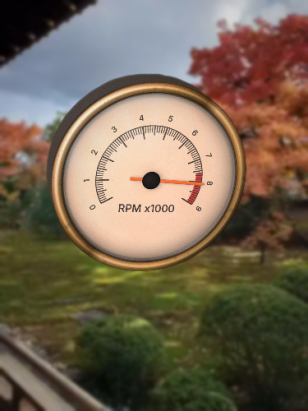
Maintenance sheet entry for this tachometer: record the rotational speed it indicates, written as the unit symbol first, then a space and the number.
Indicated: rpm 8000
